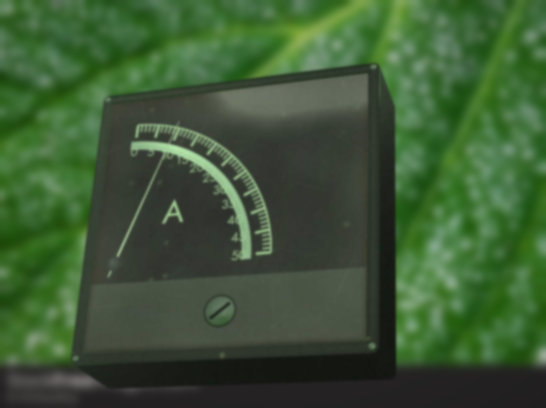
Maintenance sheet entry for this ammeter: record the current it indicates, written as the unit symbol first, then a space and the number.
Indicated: A 10
